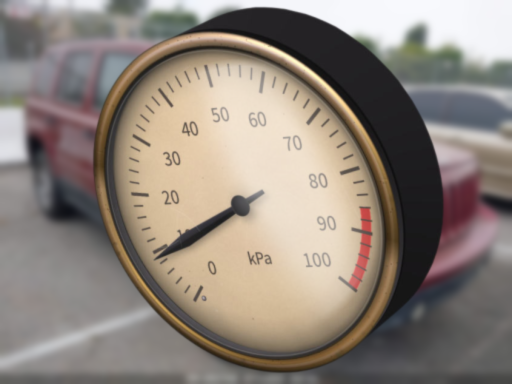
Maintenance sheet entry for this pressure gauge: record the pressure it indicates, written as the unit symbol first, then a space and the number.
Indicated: kPa 9
